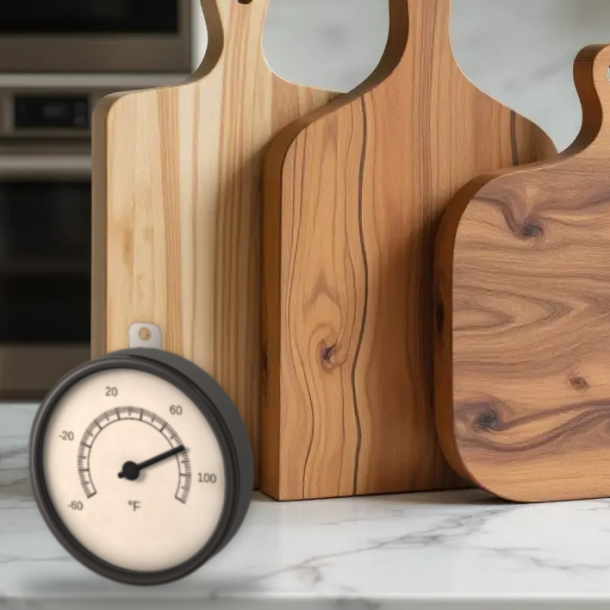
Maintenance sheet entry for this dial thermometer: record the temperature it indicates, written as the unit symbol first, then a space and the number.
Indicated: °F 80
